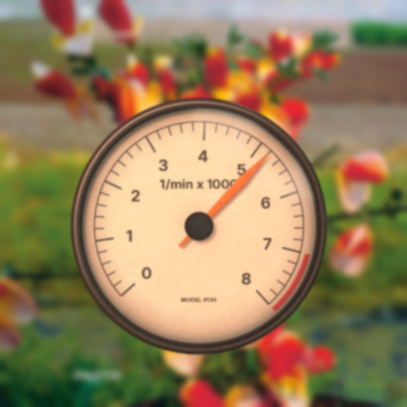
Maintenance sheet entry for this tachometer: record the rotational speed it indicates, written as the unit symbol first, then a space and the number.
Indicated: rpm 5200
